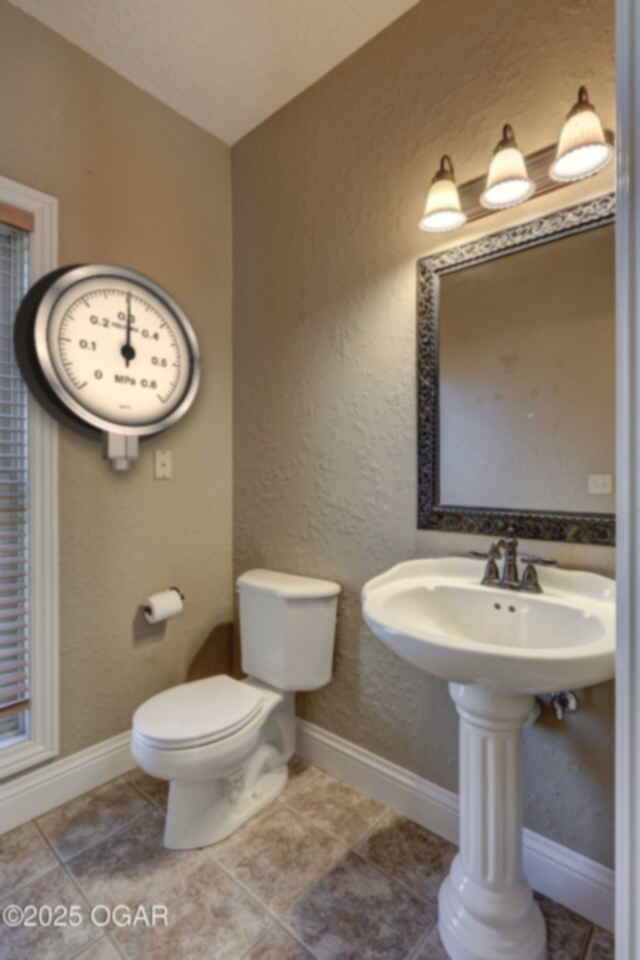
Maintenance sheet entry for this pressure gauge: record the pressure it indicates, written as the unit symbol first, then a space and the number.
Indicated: MPa 0.3
